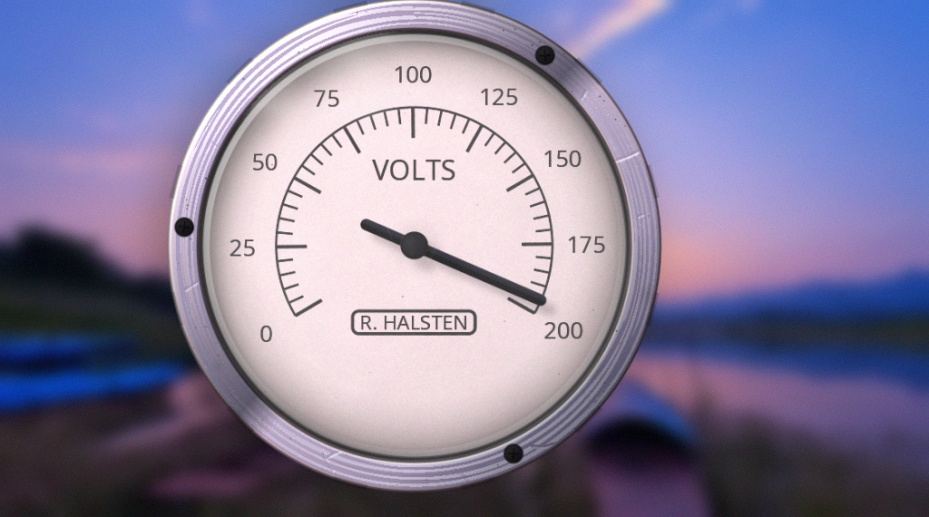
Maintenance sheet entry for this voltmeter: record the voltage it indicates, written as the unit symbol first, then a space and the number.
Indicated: V 195
